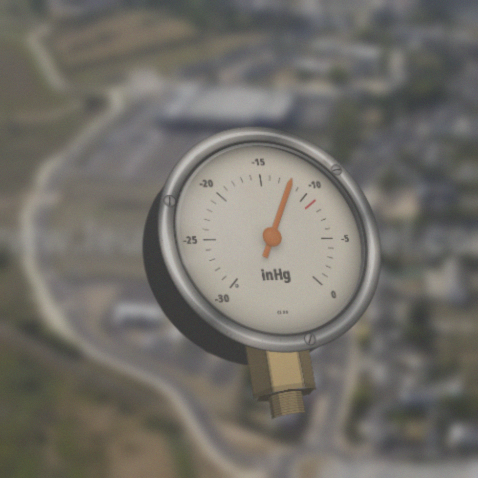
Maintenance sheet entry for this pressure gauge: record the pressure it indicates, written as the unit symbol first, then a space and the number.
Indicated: inHg -12
